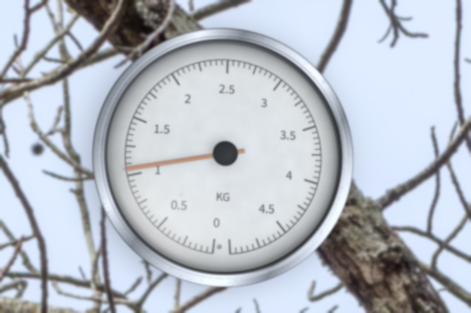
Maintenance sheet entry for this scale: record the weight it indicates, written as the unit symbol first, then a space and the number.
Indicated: kg 1.05
